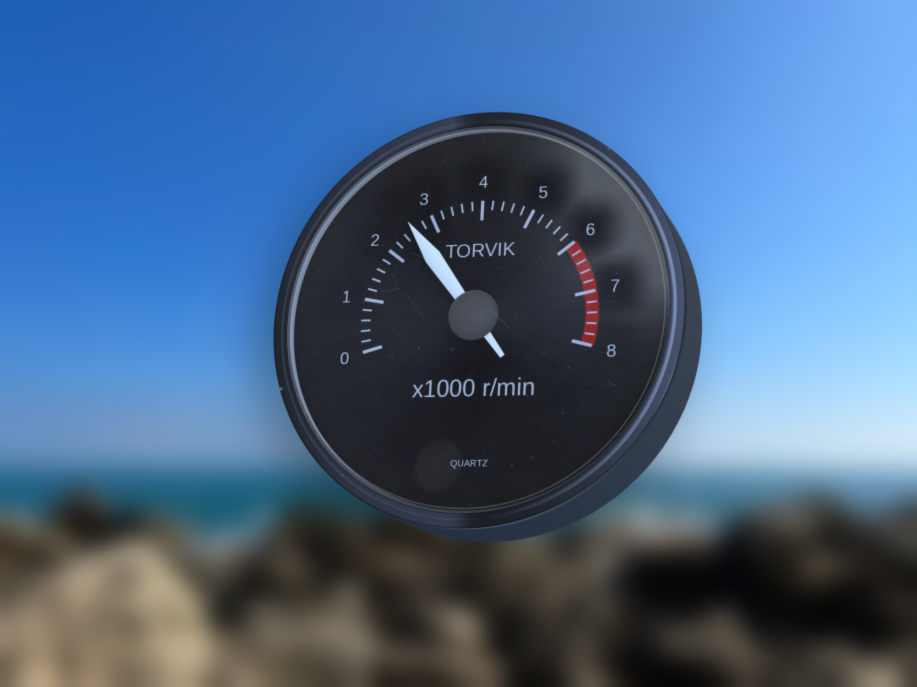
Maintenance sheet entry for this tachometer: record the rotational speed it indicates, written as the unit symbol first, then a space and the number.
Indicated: rpm 2600
